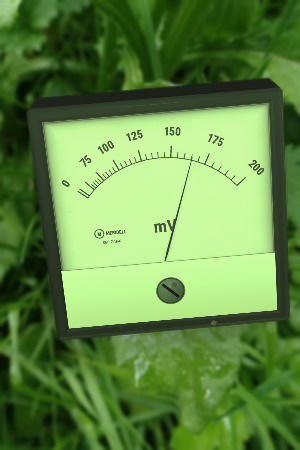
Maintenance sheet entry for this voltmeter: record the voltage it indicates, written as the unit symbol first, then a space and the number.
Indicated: mV 165
